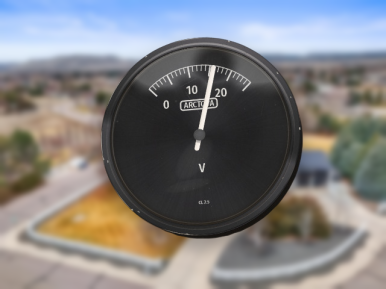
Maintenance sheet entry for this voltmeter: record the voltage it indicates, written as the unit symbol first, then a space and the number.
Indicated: V 16
